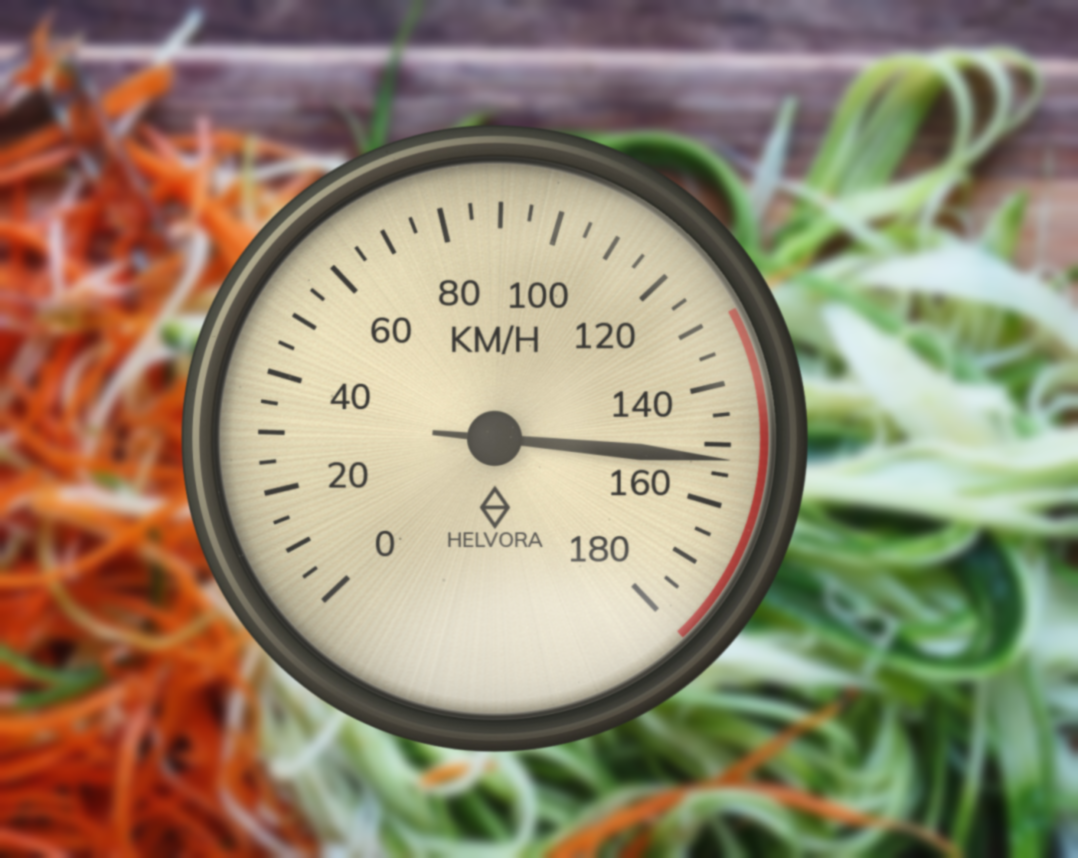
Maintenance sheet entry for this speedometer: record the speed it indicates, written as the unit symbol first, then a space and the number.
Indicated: km/h 152.5
